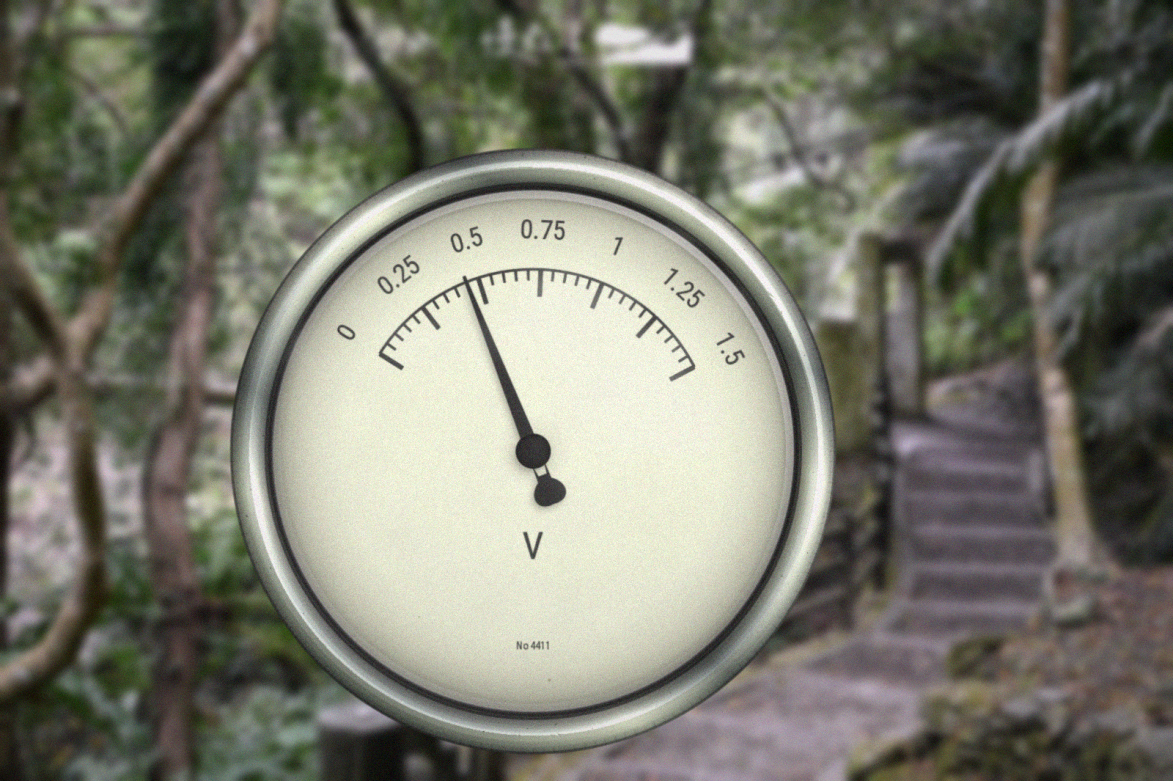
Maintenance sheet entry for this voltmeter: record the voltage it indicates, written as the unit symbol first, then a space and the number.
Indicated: V 0.45
